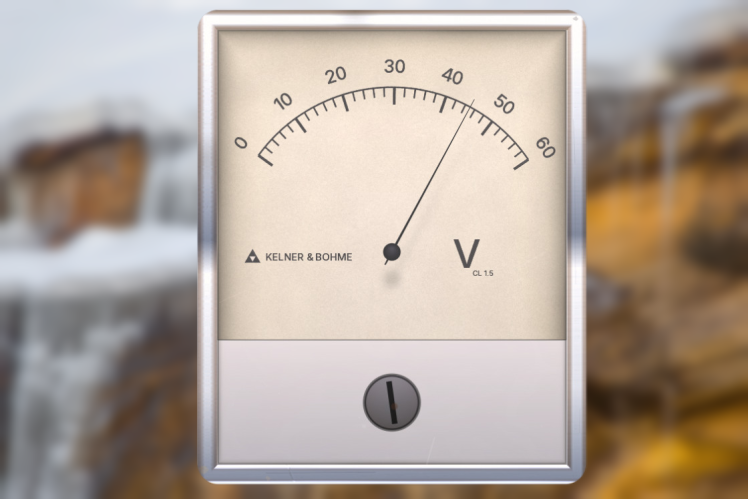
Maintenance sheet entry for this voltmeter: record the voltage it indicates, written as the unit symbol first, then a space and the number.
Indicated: V 45
